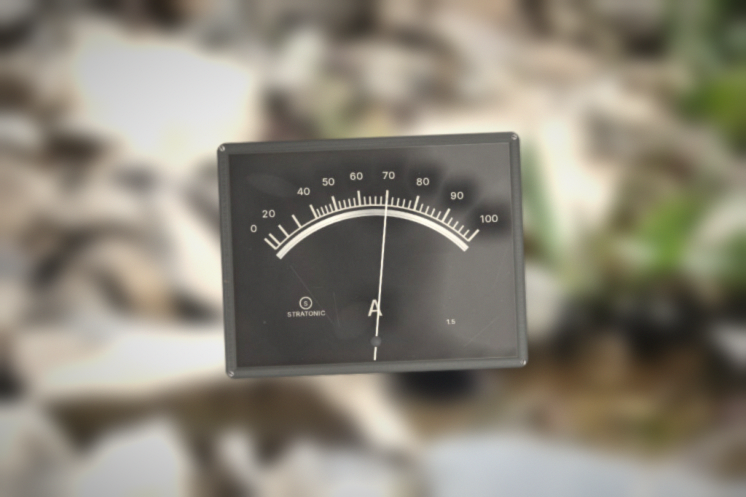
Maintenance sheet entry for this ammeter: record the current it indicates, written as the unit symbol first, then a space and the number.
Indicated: A 70
